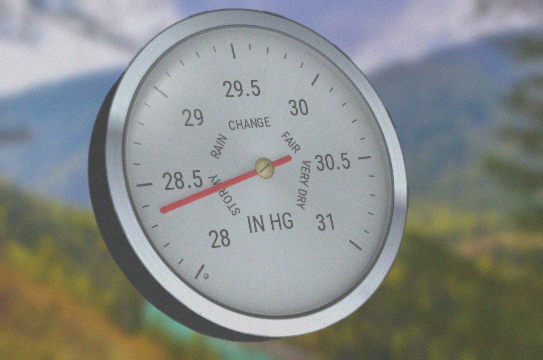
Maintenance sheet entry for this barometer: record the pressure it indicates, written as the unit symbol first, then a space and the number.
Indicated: inHg 28.35
